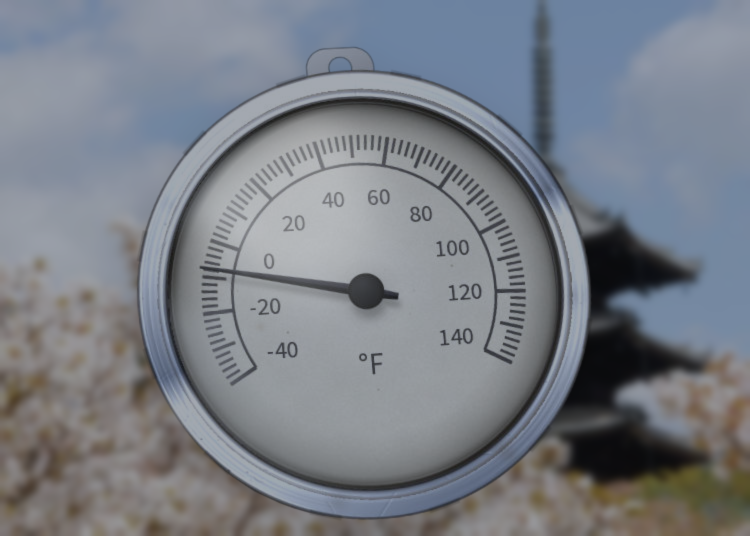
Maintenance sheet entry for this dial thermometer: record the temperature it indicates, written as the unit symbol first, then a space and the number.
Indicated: °F -8
